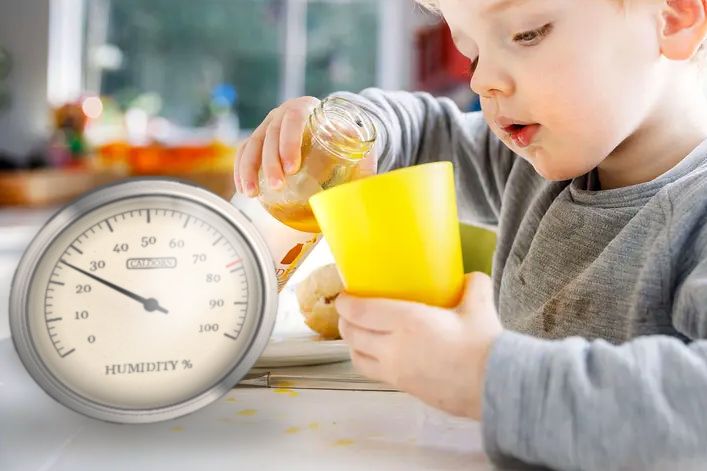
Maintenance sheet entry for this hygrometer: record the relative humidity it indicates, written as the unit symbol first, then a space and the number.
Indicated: % 26
